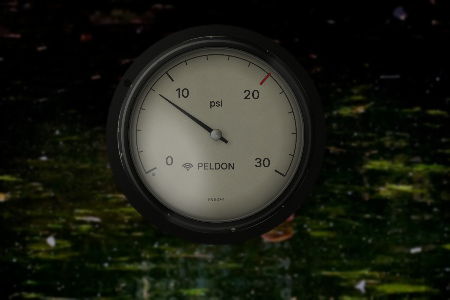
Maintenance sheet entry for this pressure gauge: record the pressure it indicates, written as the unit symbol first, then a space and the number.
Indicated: psi 8
